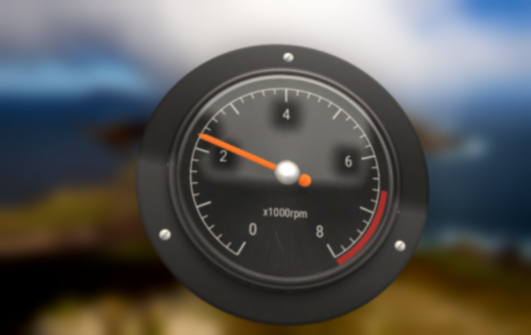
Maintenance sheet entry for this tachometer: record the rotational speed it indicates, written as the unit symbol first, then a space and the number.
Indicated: rpm 2200
